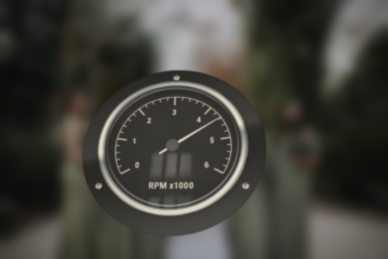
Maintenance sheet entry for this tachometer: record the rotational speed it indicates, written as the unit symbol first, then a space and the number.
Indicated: rpm 4400
